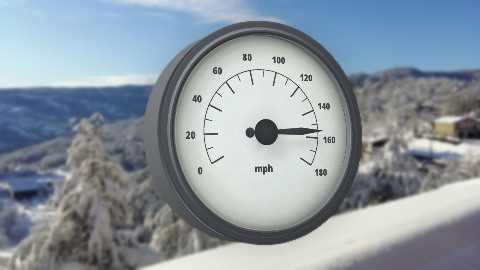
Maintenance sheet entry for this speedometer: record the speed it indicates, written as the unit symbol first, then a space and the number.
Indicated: mph 155
